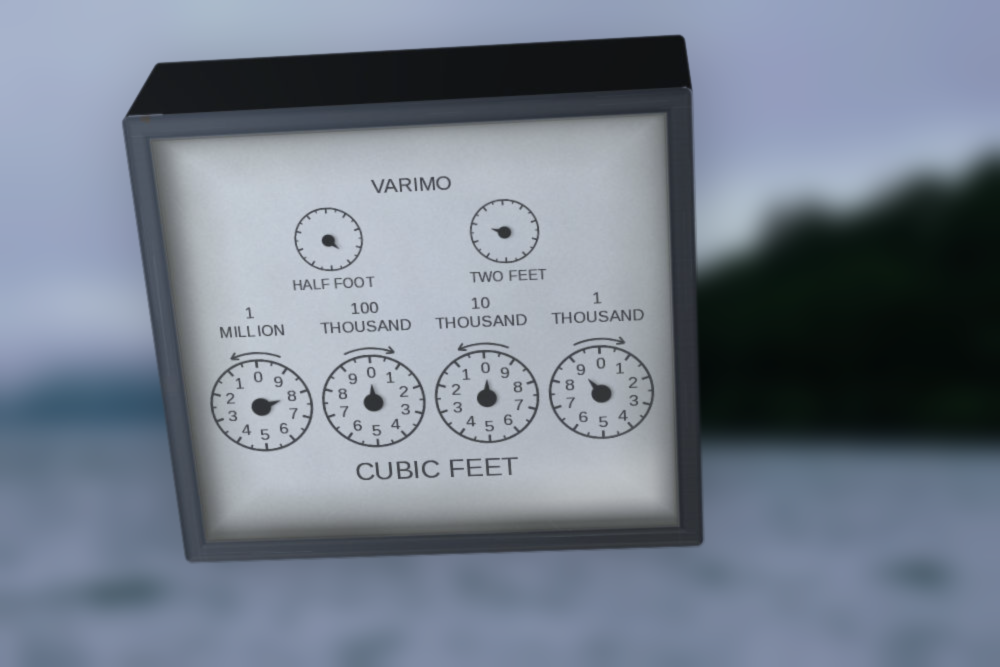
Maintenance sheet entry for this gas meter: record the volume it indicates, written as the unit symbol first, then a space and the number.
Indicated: ft³ 799900
